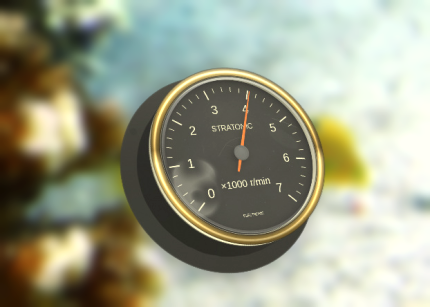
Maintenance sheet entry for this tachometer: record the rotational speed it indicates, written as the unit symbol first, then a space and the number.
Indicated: rpm 4000
